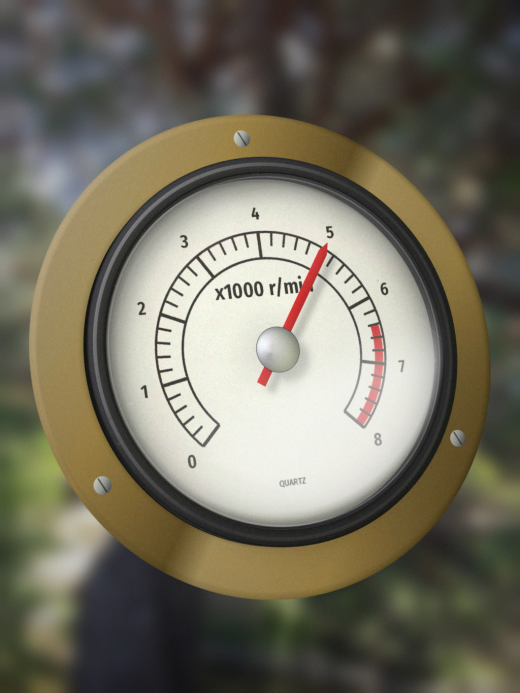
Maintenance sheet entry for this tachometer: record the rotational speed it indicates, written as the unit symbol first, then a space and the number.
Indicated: rpm 5000
